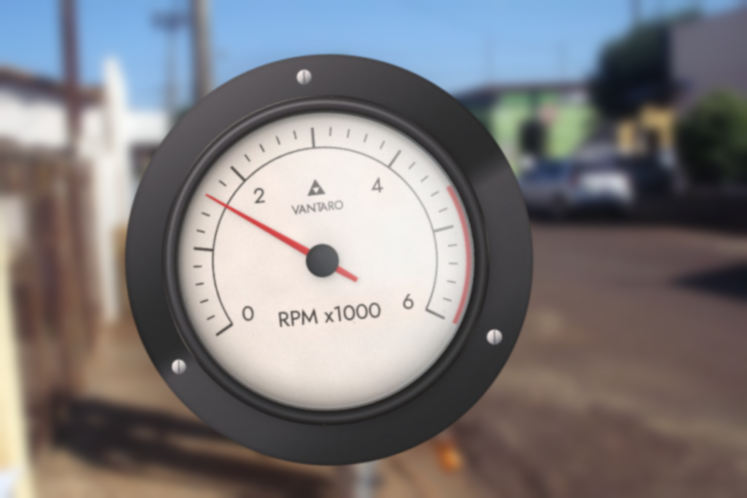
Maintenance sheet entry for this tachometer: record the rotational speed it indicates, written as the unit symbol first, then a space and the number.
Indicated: rpm 1600
